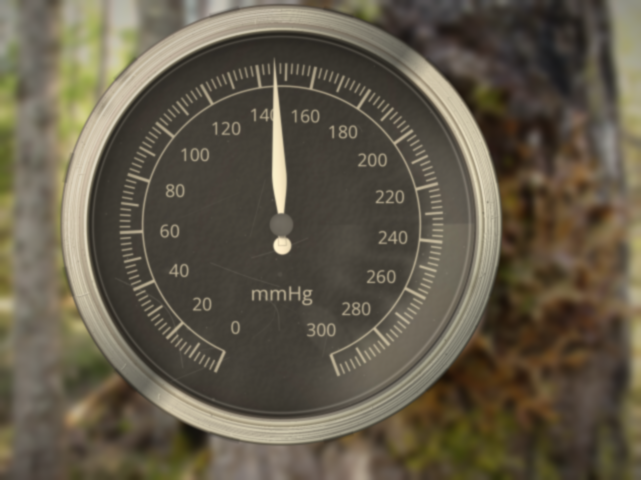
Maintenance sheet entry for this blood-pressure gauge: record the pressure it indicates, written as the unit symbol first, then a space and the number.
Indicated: mmHg 146
